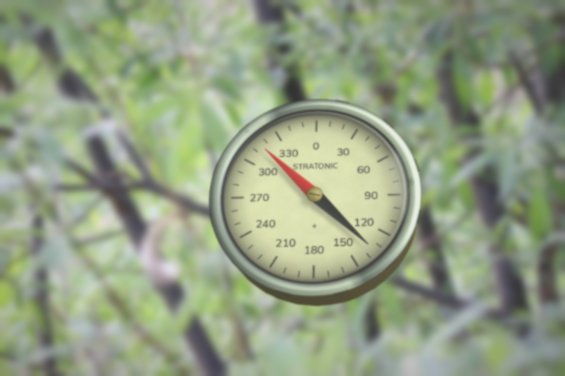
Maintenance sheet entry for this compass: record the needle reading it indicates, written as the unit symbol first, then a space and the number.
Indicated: ° 315
